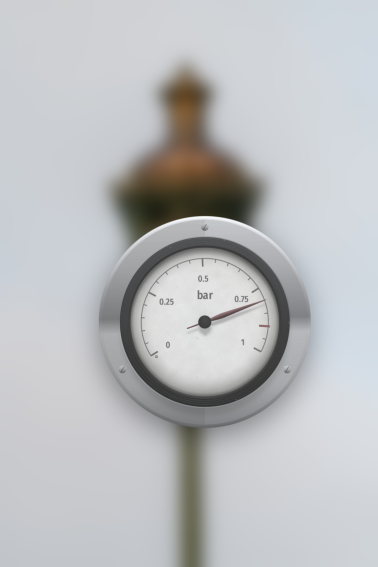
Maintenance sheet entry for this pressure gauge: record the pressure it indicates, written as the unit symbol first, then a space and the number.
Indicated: bar 0.8
